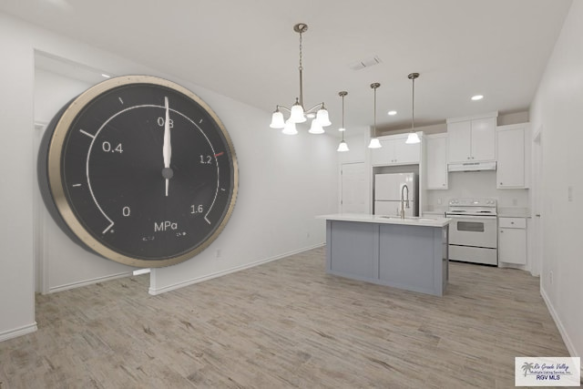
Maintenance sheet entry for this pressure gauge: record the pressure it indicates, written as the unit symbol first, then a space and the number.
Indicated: MPa 0.8
